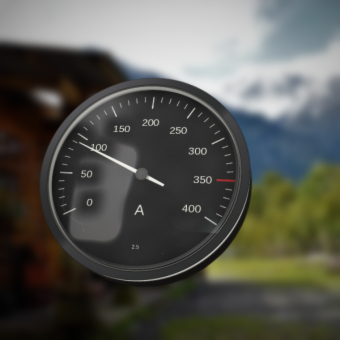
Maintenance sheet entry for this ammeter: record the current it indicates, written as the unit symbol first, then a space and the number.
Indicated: A 90
